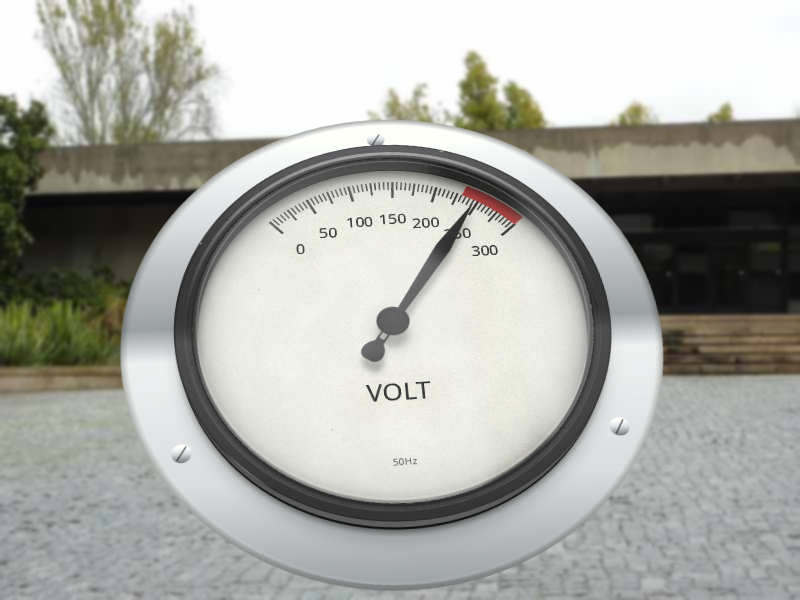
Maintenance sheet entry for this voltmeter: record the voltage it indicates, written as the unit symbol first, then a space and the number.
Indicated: V 250
